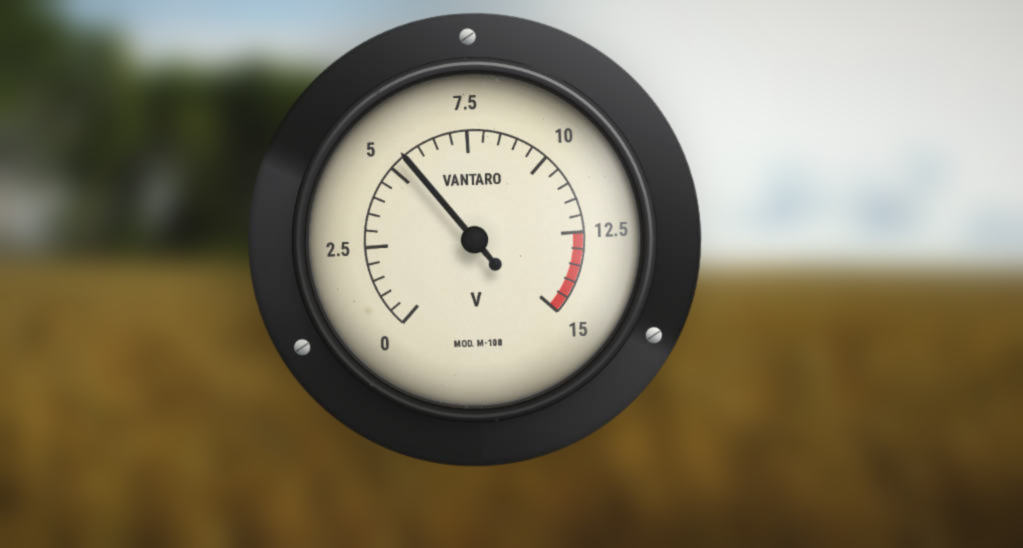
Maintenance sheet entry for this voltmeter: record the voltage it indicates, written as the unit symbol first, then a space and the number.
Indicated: V 5.5
